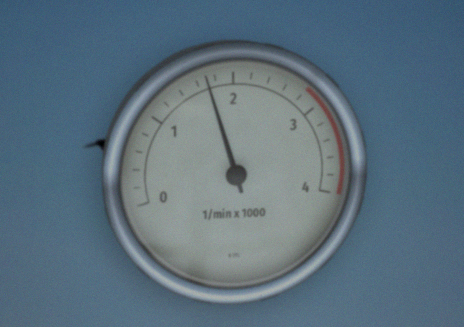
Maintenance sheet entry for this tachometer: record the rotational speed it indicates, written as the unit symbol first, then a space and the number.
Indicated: rpm 1700
